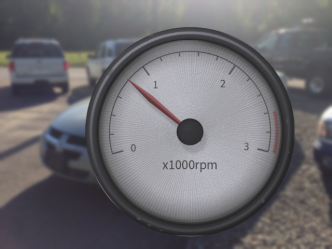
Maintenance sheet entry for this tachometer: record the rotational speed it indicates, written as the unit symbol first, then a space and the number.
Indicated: rpm 800
